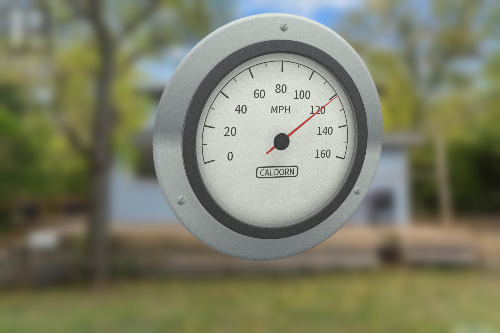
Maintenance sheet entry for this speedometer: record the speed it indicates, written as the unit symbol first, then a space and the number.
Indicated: mph 120
